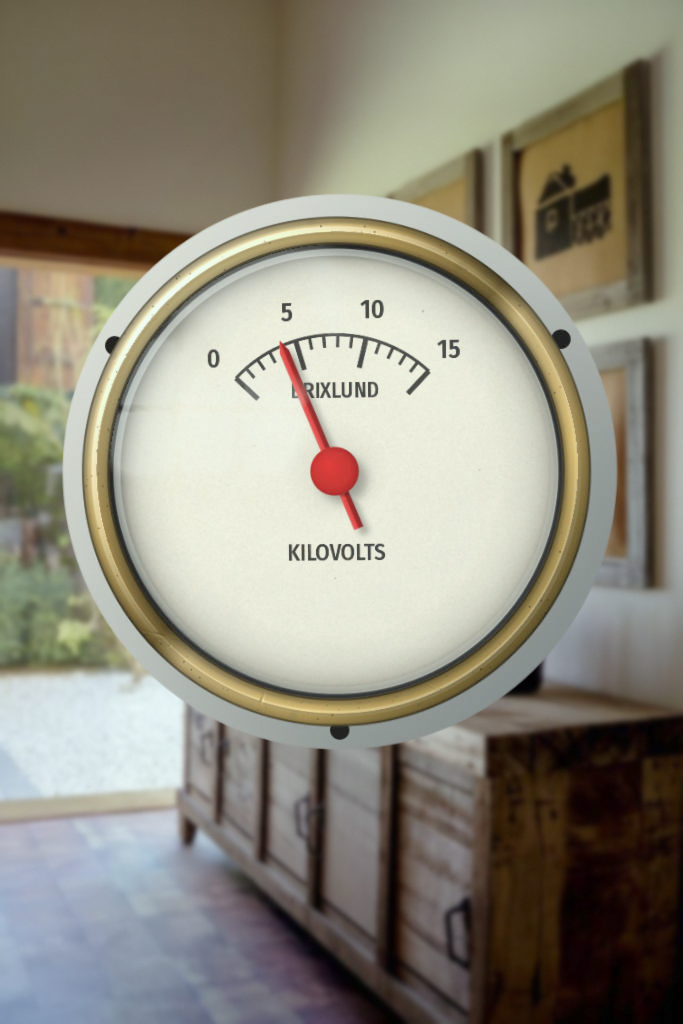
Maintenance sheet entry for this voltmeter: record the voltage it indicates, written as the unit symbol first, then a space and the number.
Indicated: kV 4
